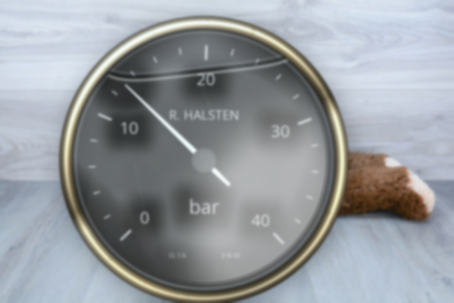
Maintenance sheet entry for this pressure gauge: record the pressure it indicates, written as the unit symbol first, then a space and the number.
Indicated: bar 13
